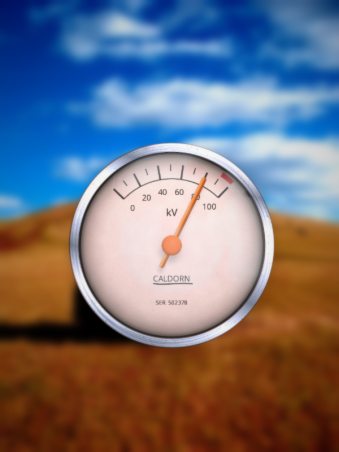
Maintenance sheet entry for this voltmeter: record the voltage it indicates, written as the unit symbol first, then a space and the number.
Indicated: kV 80
